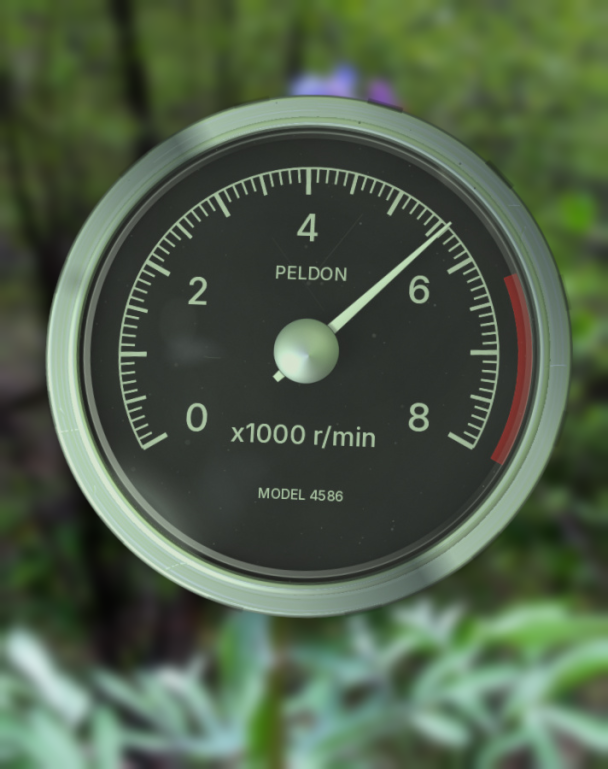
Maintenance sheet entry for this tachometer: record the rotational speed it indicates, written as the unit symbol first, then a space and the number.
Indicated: rpm 5600
